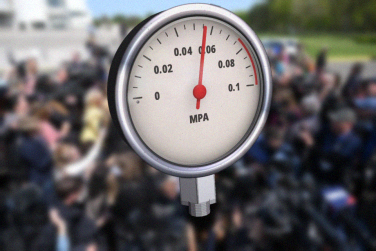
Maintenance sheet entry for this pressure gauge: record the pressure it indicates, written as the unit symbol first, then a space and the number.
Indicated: MPa 0.055
